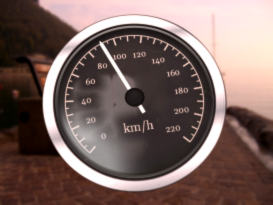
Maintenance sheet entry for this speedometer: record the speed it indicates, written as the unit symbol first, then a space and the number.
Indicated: km/h 90
